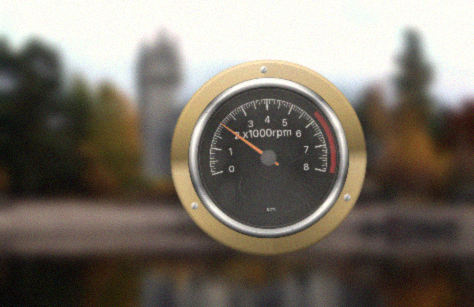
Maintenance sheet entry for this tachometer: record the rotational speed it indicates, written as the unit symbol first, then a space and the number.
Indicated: rpm 2000
